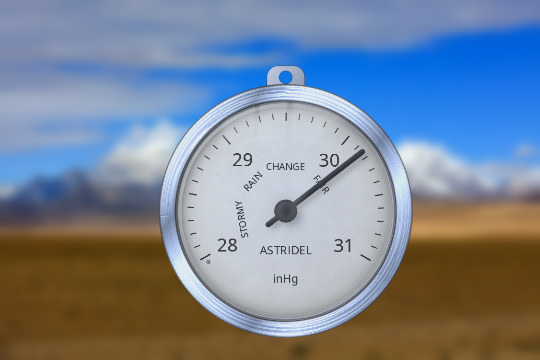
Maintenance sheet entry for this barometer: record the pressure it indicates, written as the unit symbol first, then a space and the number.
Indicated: inHg 30.15
